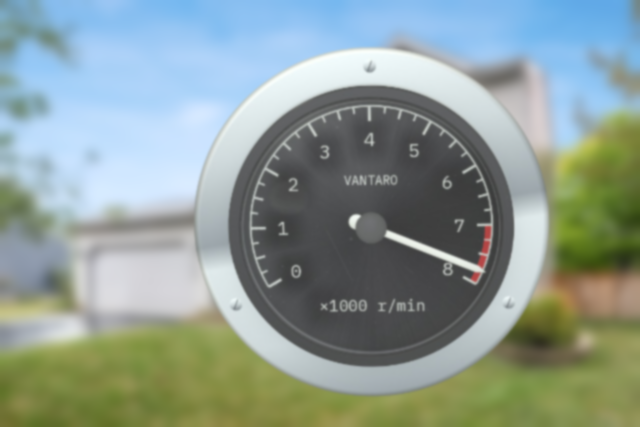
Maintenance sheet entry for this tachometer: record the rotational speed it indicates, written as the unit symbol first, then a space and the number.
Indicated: rpm 7750
